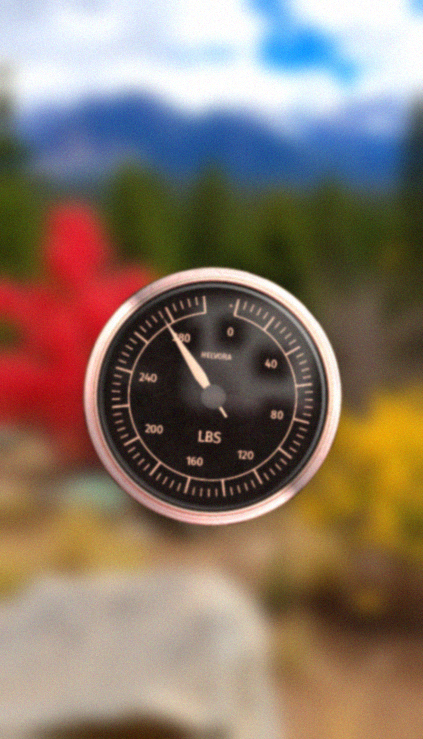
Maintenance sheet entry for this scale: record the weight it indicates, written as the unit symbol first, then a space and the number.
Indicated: lb 276
